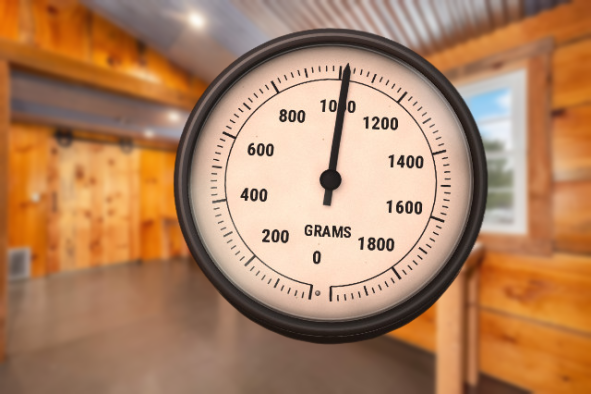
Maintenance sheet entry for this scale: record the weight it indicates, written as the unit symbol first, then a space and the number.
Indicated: g 1020
